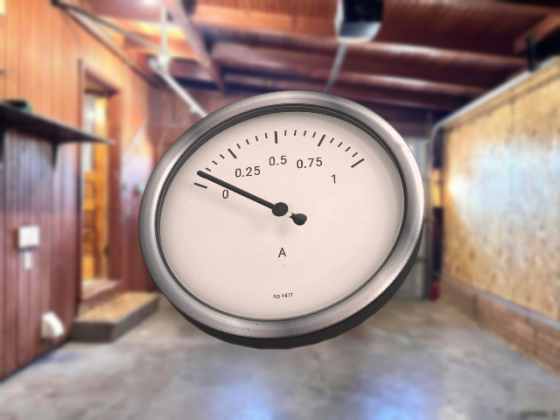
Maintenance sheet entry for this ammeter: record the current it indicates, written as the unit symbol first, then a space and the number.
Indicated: A 0.05
